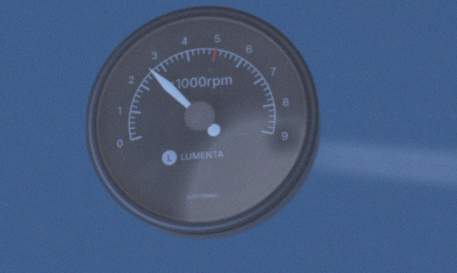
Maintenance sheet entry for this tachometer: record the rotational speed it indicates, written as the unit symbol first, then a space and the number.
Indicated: rpm 2600
